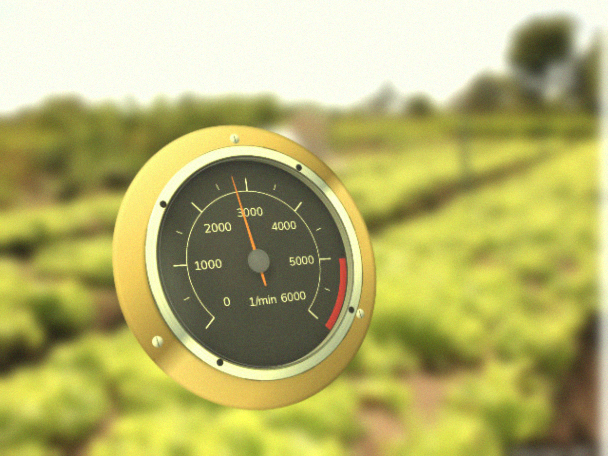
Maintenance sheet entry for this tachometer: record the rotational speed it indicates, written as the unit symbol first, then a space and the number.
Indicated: rpm 2750
